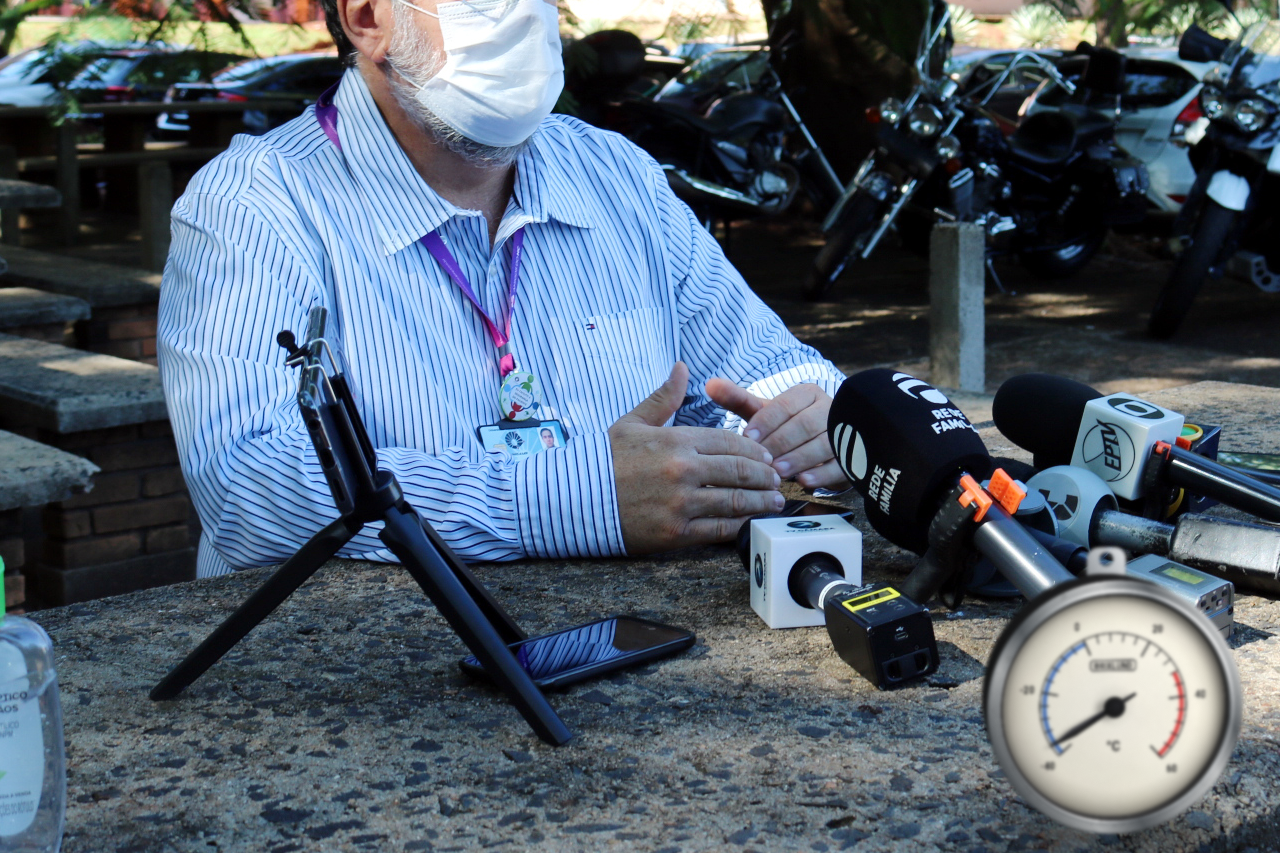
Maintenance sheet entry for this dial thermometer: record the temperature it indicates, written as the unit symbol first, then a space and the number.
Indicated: °C -36
